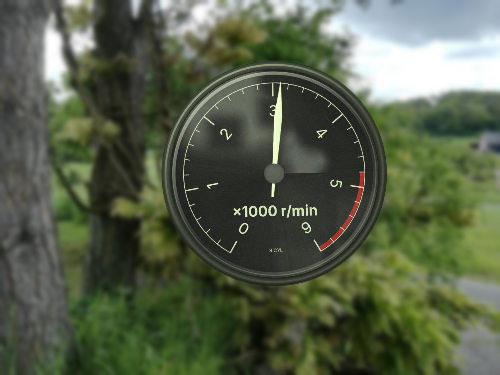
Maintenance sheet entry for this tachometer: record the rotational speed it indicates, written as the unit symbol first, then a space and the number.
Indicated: rpm 3100
